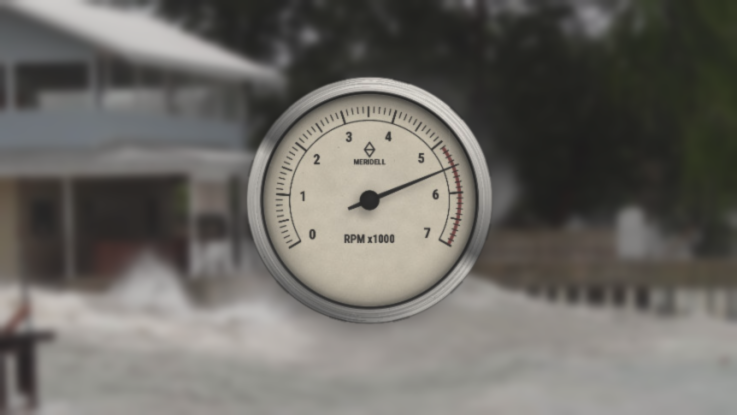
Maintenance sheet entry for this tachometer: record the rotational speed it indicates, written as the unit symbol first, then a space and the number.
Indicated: rpm 5500
